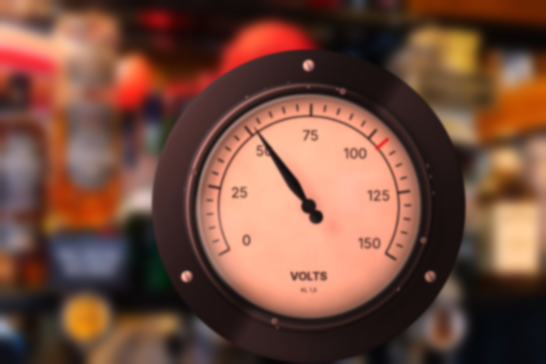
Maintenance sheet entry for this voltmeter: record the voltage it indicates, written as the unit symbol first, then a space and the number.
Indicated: V 52.5
